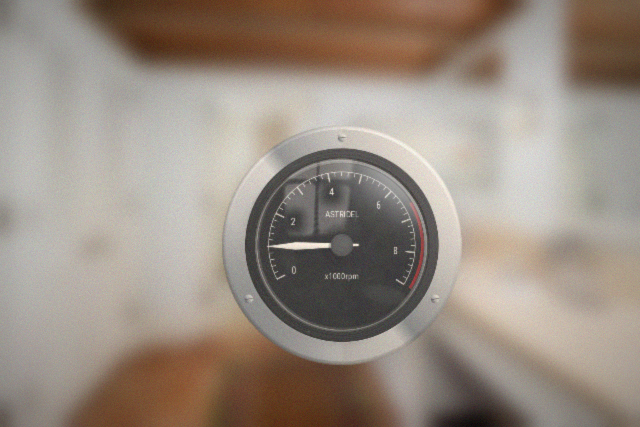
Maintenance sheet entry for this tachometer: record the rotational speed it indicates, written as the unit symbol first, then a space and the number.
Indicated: rpm 1000
